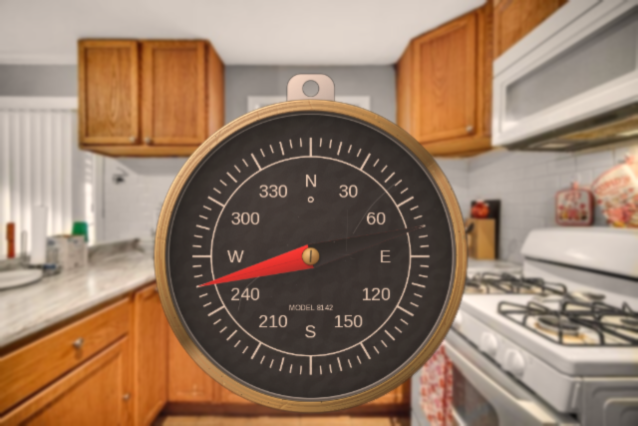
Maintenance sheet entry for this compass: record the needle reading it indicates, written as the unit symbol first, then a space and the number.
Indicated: ° 255
